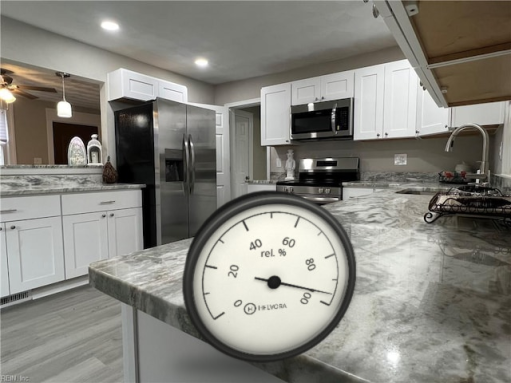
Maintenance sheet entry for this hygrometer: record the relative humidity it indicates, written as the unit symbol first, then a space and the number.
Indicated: % 95
